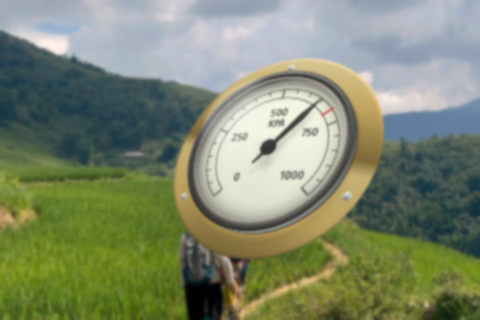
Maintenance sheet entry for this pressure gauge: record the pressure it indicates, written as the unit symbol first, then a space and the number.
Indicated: kPa 650
